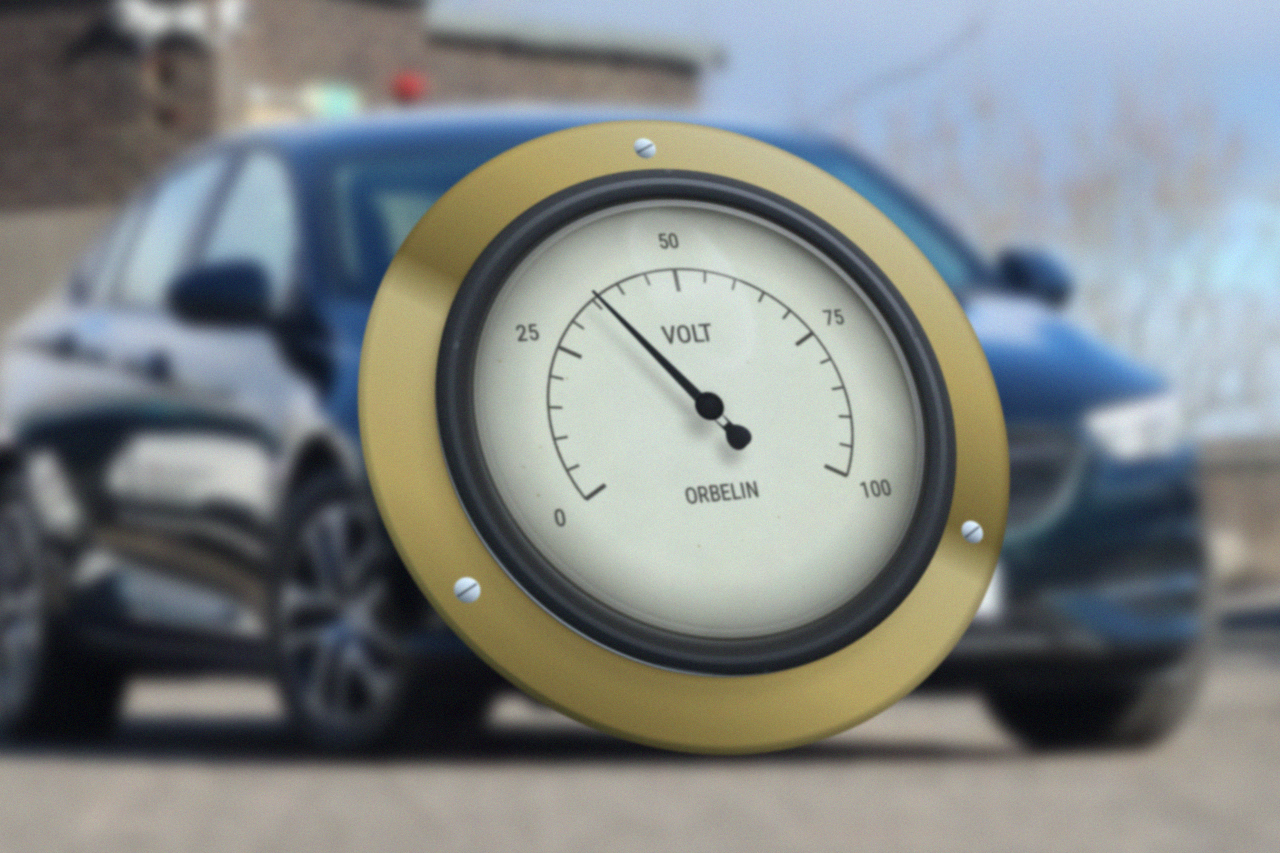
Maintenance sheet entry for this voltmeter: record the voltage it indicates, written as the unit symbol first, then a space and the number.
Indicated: V 35
